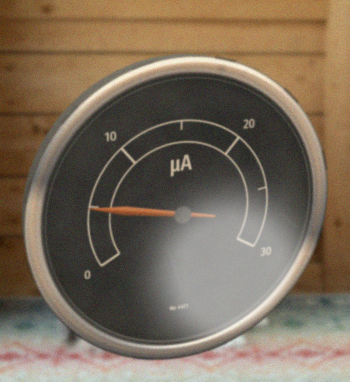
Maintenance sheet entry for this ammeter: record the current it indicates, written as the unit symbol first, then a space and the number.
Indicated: µA 5
